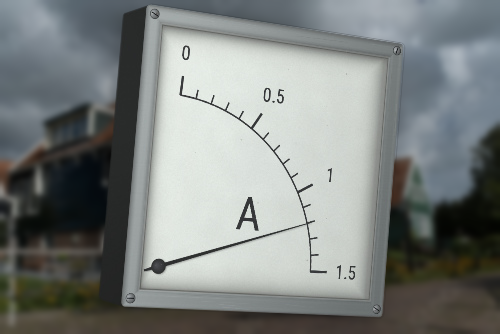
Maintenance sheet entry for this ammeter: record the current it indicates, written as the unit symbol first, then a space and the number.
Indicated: A 1.2
